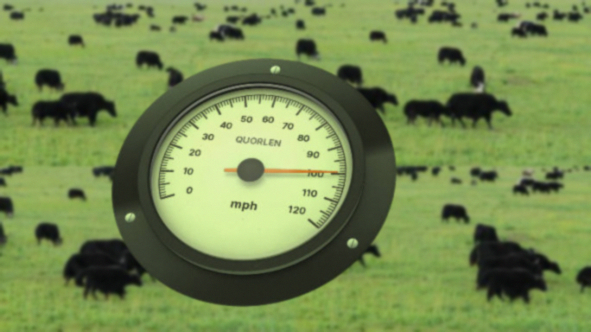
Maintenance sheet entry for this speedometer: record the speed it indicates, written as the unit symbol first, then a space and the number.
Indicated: mph 100
